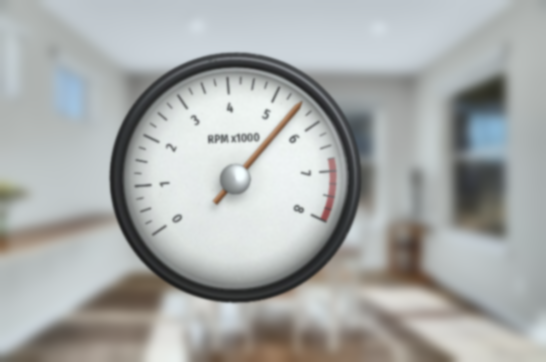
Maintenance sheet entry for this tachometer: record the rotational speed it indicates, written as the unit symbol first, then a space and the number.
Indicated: rpm 5500
